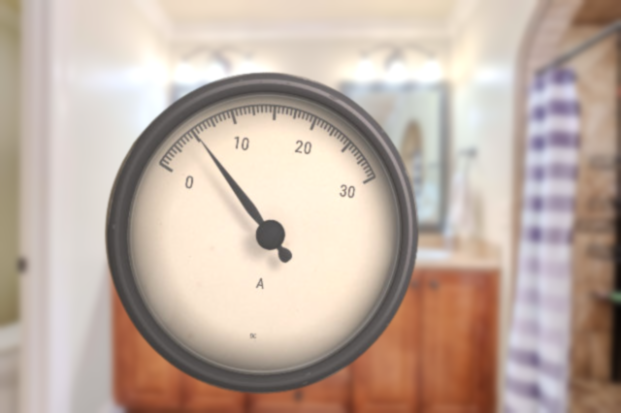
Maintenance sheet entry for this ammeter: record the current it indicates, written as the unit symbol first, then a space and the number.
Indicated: A 5
